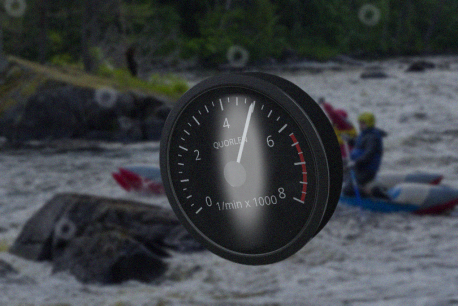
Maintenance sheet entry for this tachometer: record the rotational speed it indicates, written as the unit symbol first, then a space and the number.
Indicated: rpm 5000
